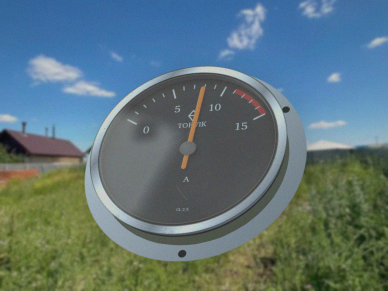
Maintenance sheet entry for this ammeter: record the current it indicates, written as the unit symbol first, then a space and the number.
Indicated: A 8
